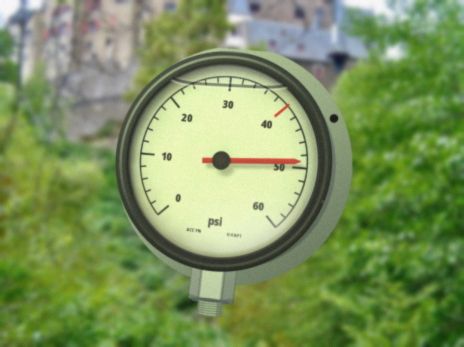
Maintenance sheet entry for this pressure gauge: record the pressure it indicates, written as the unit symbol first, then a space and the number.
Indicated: psi 49
